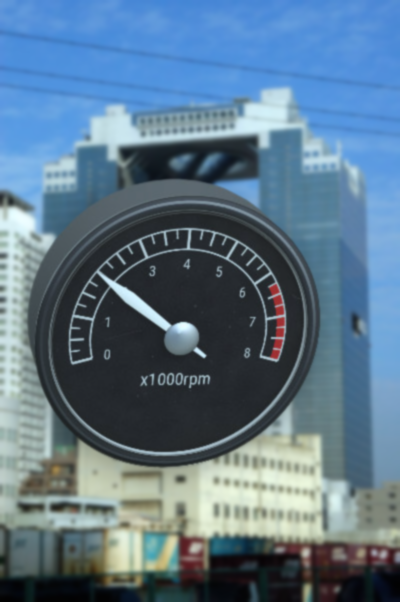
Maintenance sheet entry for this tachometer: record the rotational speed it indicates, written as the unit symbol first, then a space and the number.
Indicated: rpm 2000
